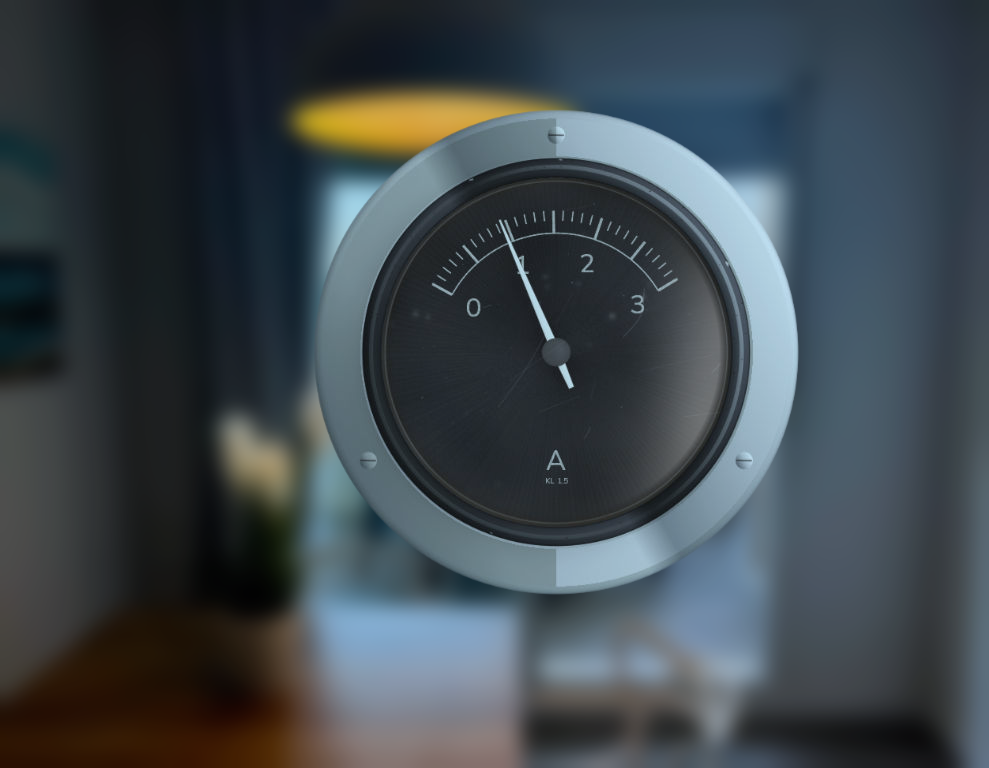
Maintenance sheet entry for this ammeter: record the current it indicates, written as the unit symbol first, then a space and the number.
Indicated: A 0.95
